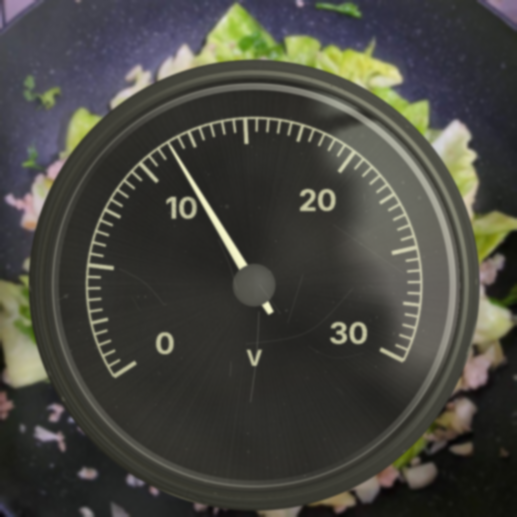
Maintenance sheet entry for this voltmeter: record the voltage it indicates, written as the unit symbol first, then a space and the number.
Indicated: V 11.5
